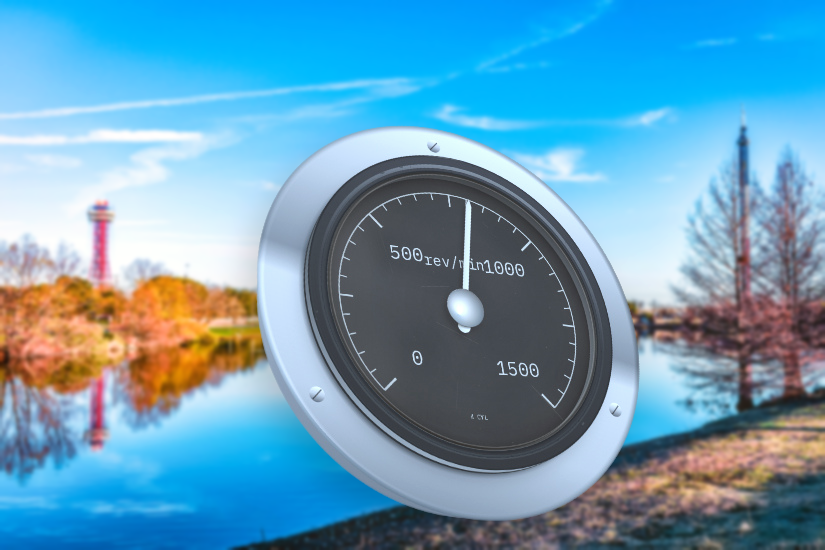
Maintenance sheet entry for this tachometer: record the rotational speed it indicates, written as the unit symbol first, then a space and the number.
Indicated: rpm 800
